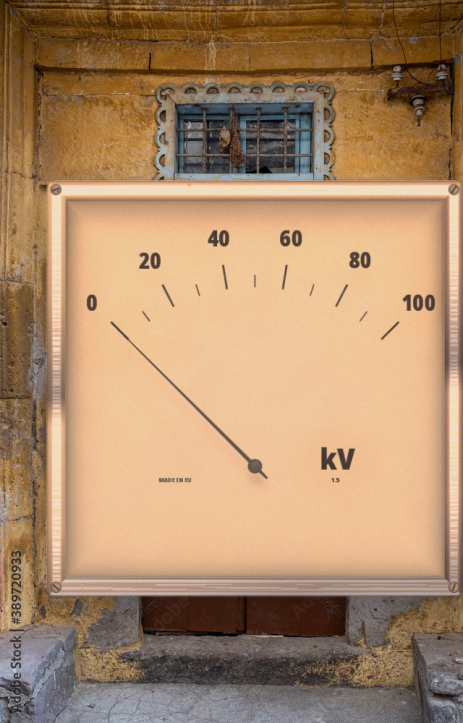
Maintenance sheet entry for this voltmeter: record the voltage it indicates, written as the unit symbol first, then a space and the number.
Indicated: kV 0
